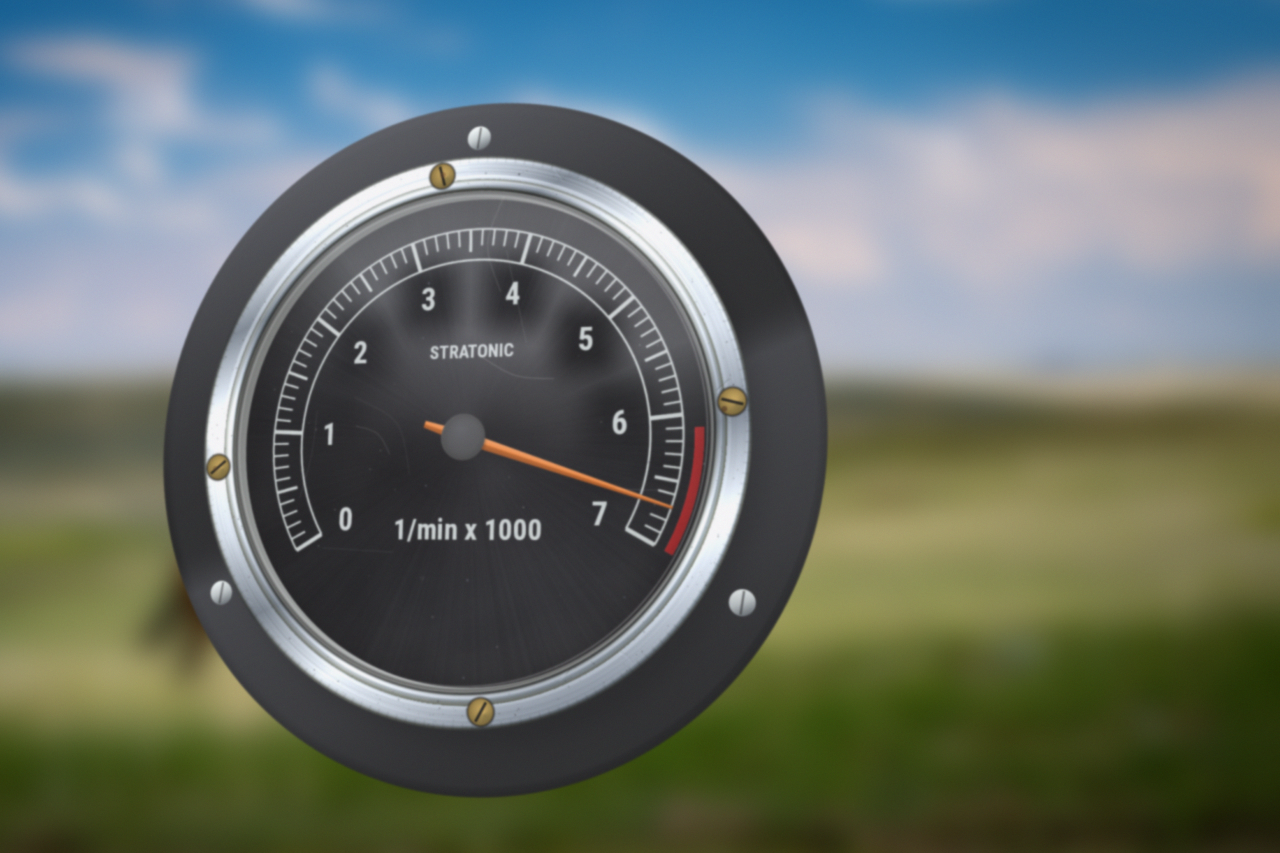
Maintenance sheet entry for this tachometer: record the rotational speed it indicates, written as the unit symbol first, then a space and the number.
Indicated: rpm 6700
